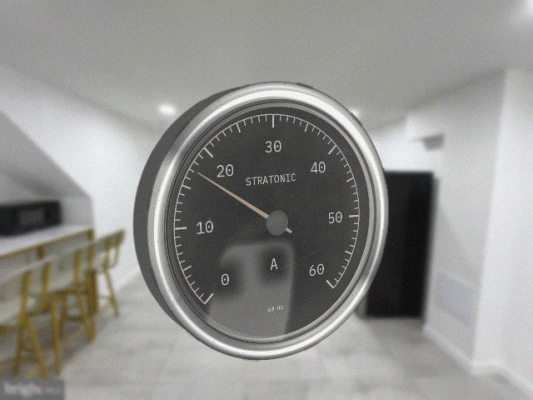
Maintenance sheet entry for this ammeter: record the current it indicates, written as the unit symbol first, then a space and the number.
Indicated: A 17
